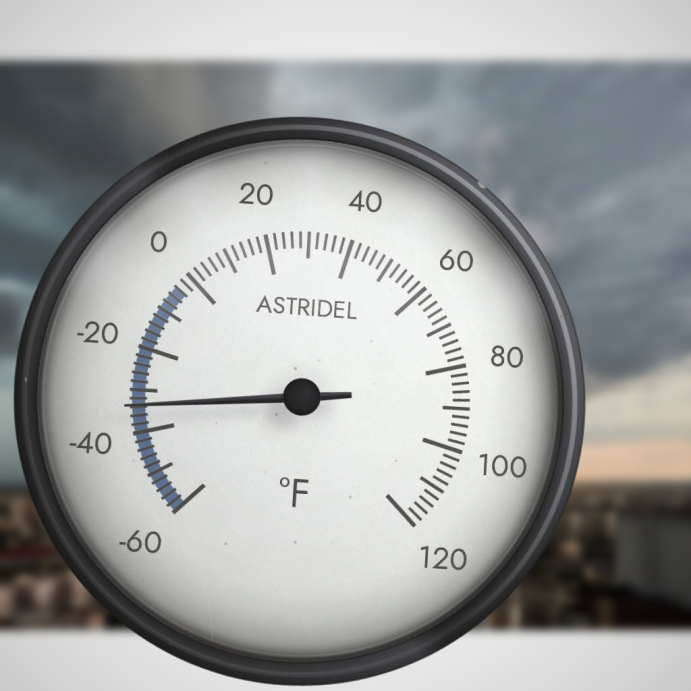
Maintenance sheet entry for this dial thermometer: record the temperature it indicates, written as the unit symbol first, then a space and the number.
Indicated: °F -34
